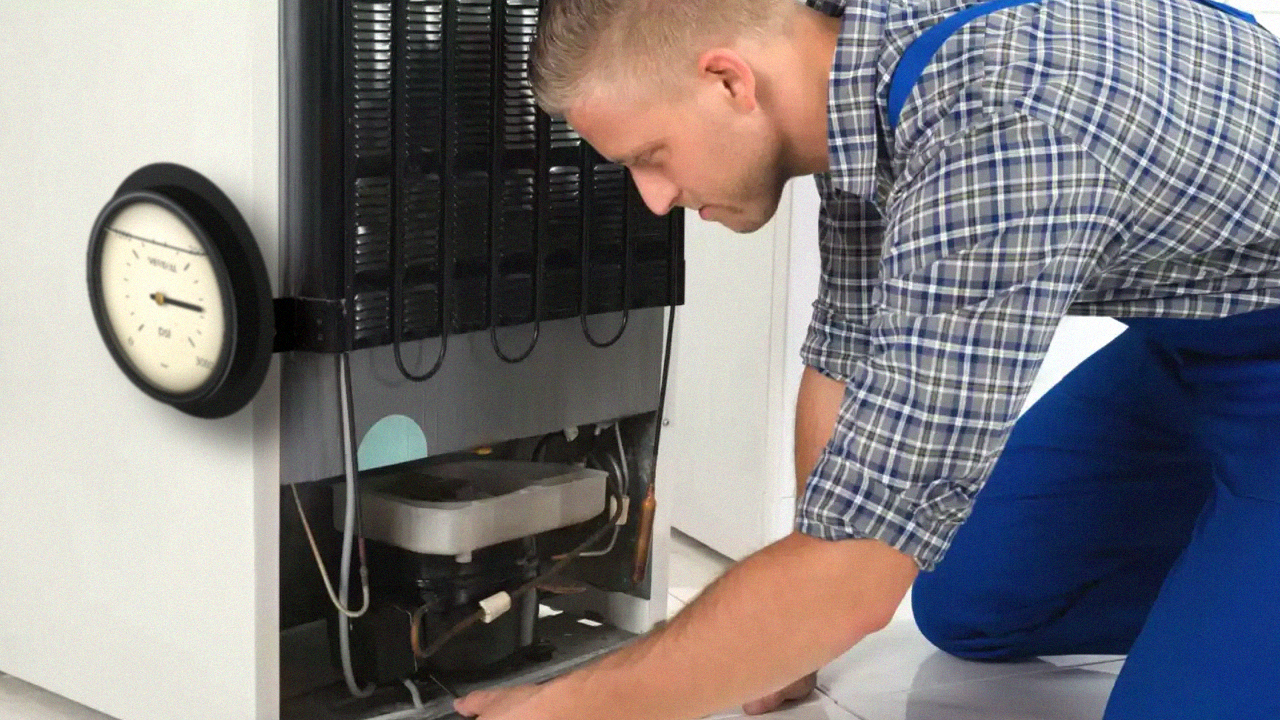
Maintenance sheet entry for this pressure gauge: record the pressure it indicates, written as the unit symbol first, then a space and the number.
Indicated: psi 2500
